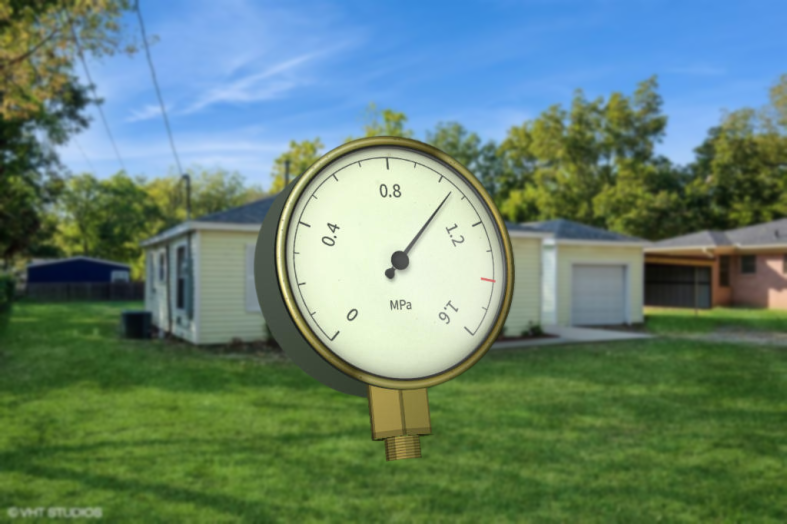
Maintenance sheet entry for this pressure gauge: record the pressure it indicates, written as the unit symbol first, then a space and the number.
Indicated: MPa 1.05
